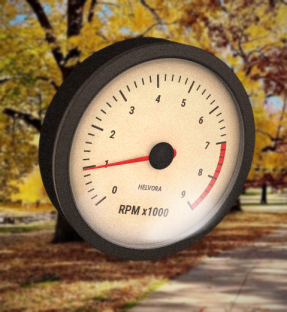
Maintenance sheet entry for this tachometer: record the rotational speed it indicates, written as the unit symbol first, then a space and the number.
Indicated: rpm 1000
